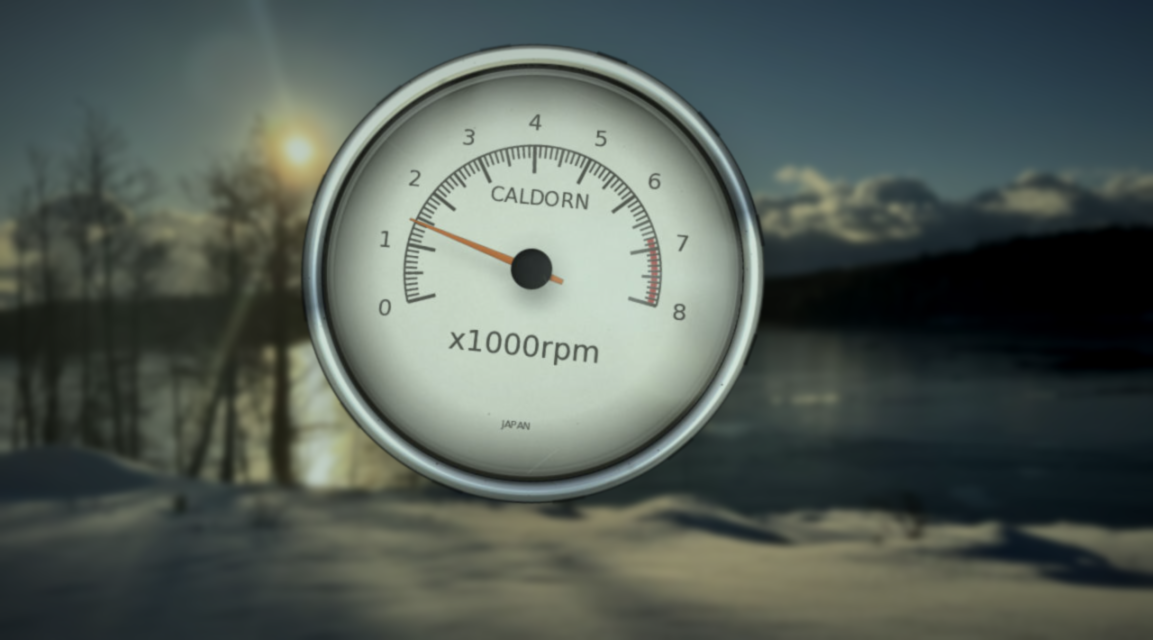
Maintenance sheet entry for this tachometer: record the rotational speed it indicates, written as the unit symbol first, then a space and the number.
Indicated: rpm 1400
